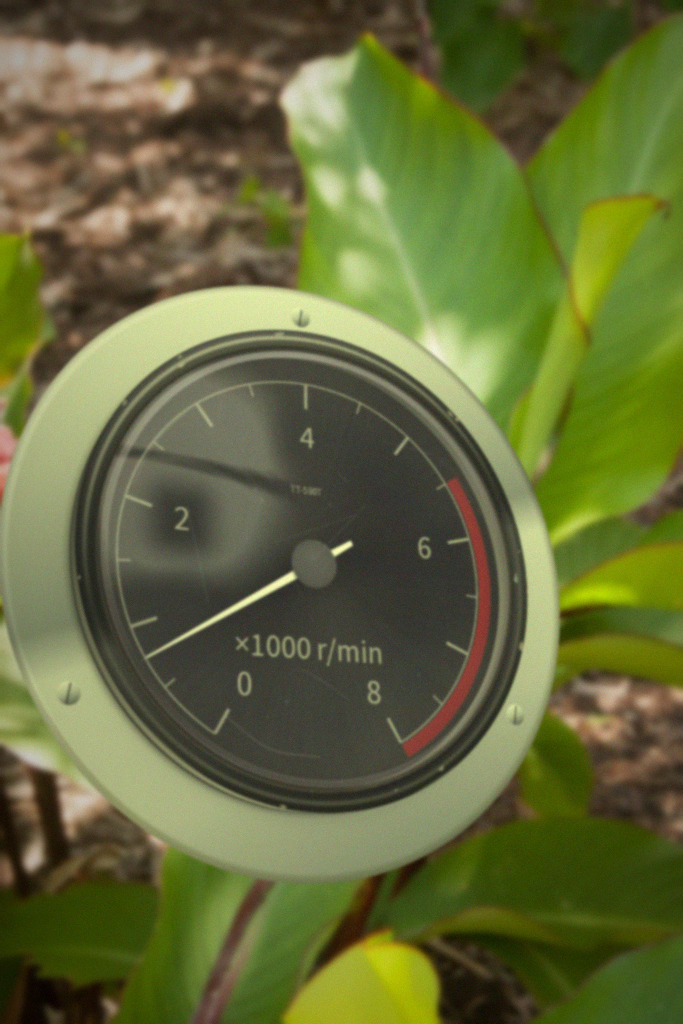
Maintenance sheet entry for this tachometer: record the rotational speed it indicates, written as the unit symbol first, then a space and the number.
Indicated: rpm 750
